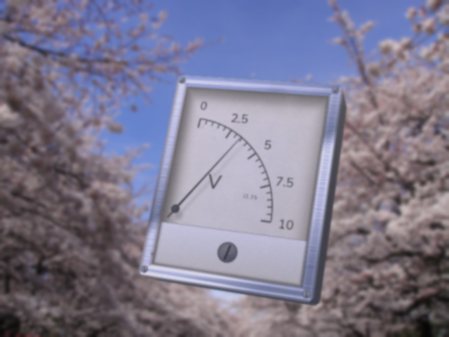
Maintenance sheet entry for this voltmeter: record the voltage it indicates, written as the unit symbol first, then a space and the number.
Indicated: V 3.5
